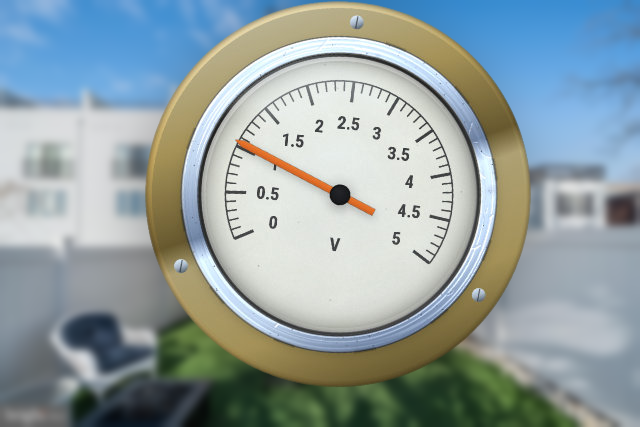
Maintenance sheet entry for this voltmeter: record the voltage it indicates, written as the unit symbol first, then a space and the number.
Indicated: V 1.05
